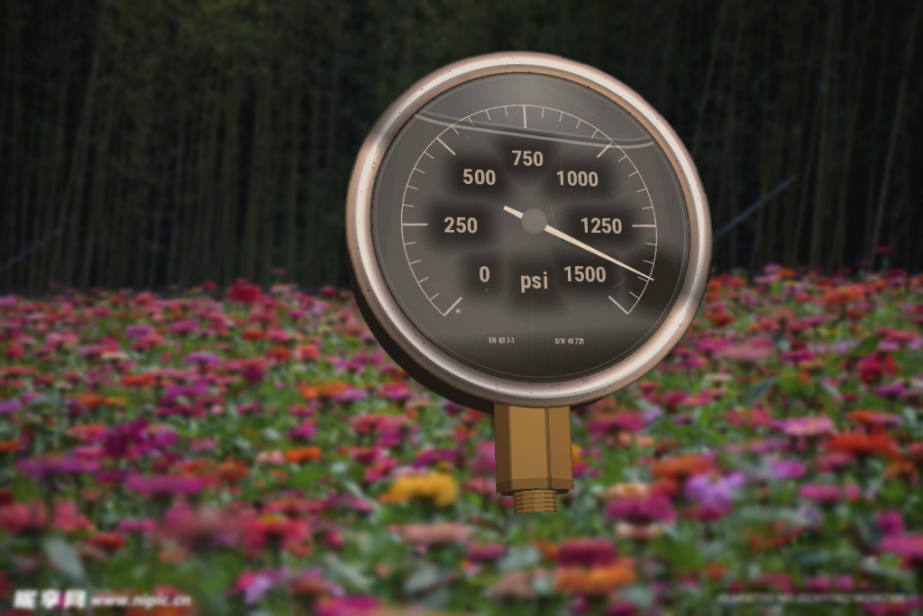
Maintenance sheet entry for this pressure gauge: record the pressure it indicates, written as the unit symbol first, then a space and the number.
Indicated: psi 1400
